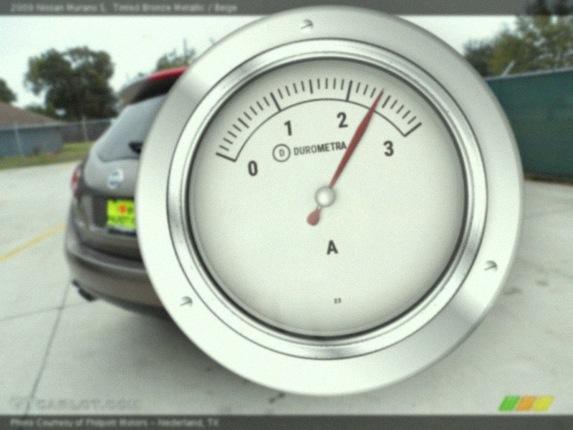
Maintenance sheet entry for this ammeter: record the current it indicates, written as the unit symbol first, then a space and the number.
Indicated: A 2.4
